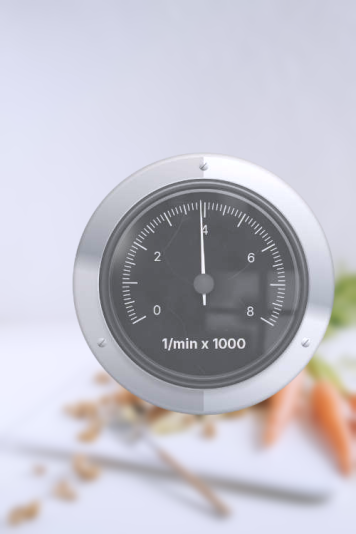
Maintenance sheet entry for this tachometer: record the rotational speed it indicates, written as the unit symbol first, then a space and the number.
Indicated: rpm 3900
